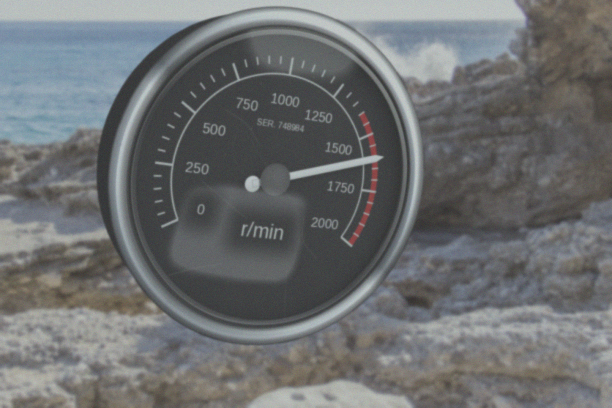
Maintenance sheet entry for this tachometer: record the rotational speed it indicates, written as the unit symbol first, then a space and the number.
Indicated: rpm 1600
